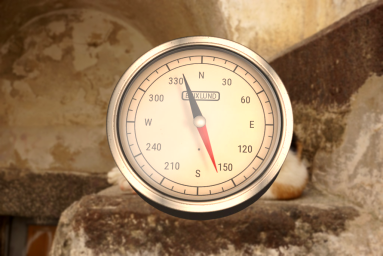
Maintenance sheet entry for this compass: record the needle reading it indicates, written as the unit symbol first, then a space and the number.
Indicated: ° 160
